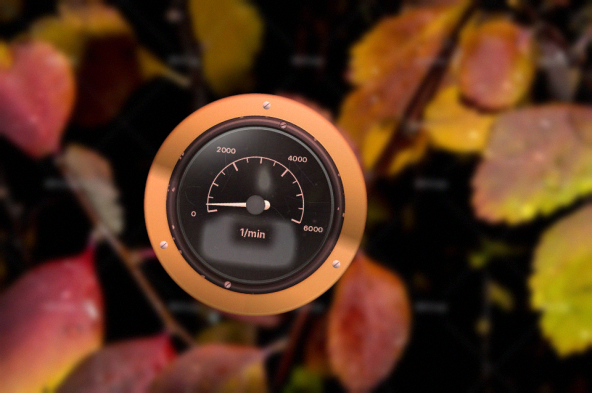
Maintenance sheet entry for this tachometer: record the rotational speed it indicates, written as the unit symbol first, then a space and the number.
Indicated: rpm 250
